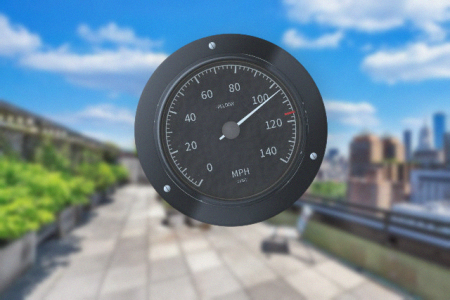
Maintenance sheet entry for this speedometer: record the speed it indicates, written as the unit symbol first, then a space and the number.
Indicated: mph 104
